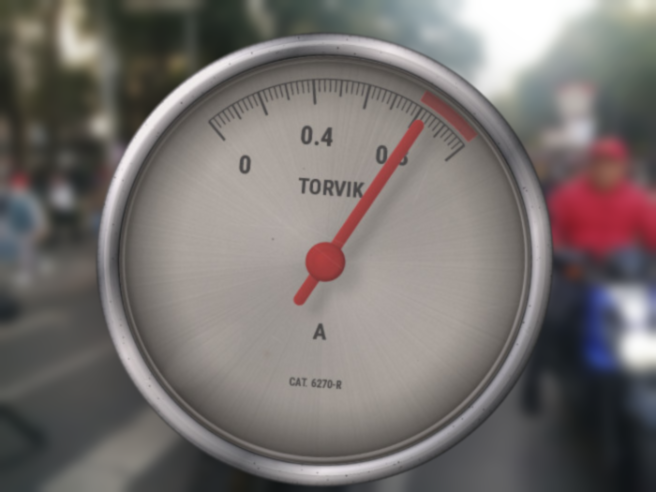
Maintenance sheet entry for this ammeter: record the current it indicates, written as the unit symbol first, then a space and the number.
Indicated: A 0.82
